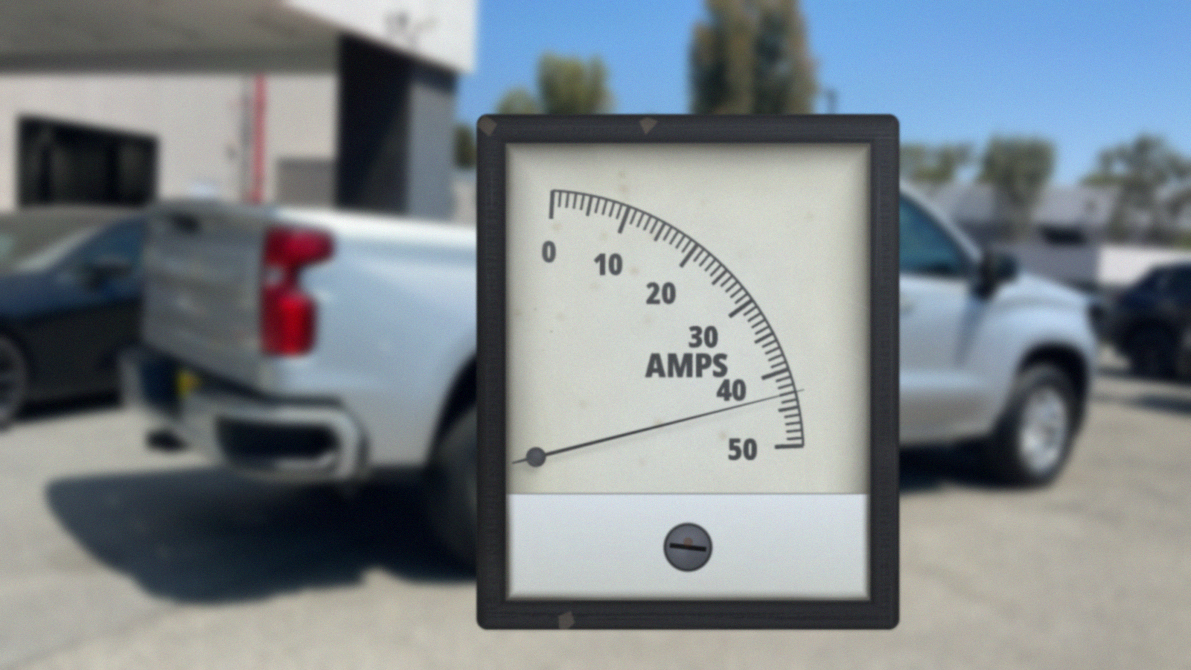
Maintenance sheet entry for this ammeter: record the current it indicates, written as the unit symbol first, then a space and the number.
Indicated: A 43
